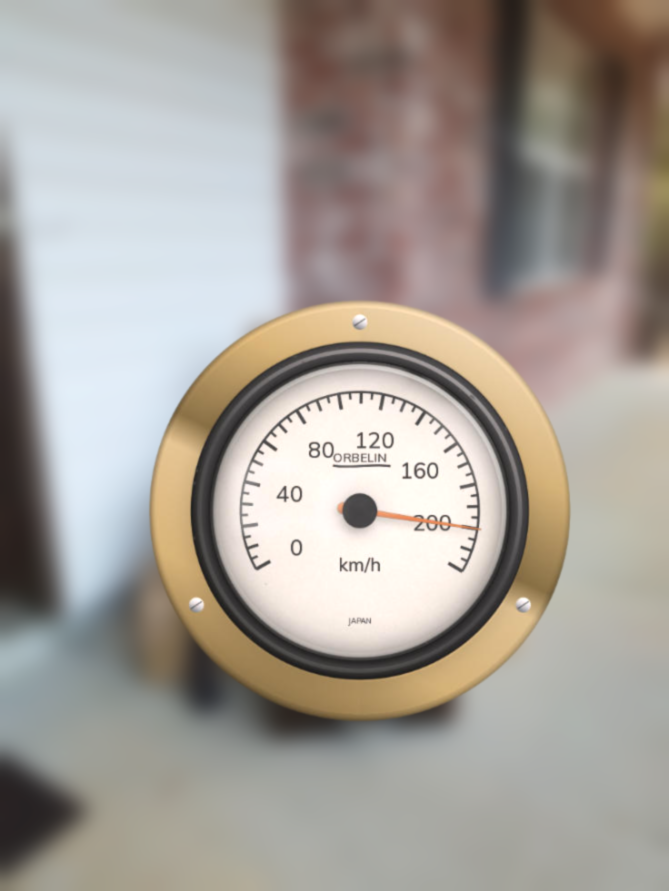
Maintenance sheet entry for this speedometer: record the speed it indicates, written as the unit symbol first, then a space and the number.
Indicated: km/h 200
